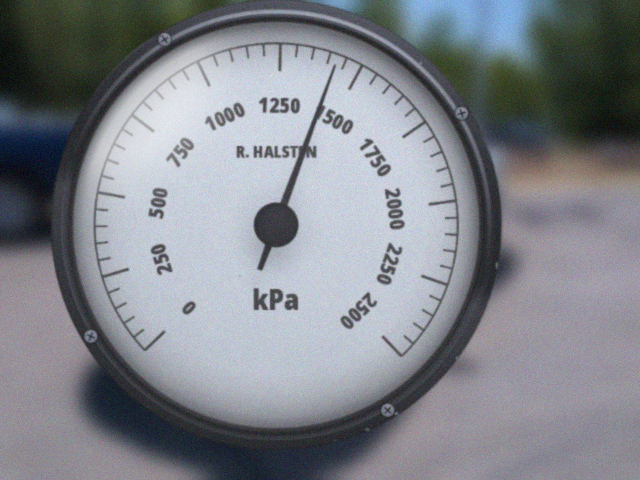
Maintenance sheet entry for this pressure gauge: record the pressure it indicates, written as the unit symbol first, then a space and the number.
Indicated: kPa 1425
